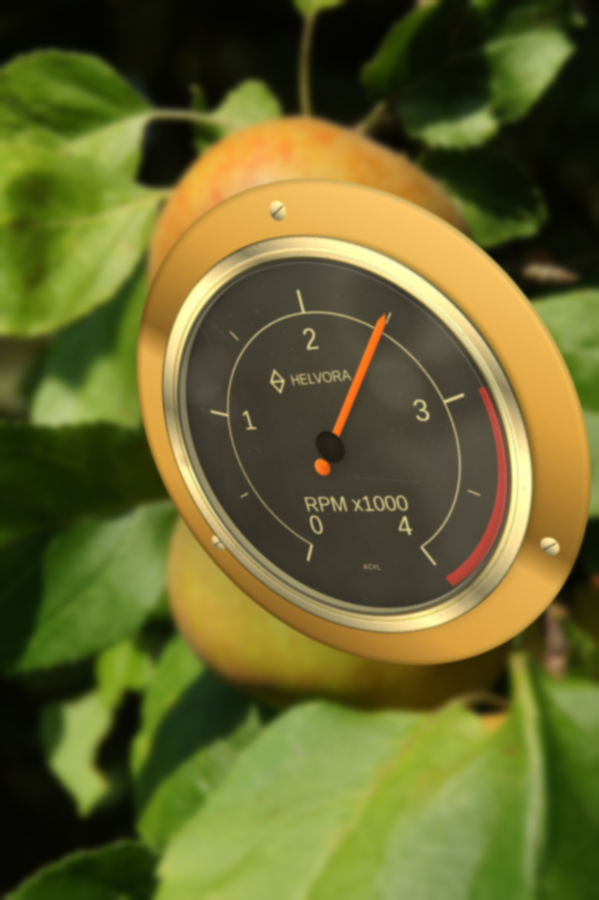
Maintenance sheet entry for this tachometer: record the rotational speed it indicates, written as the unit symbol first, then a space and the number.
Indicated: rpm 2500
